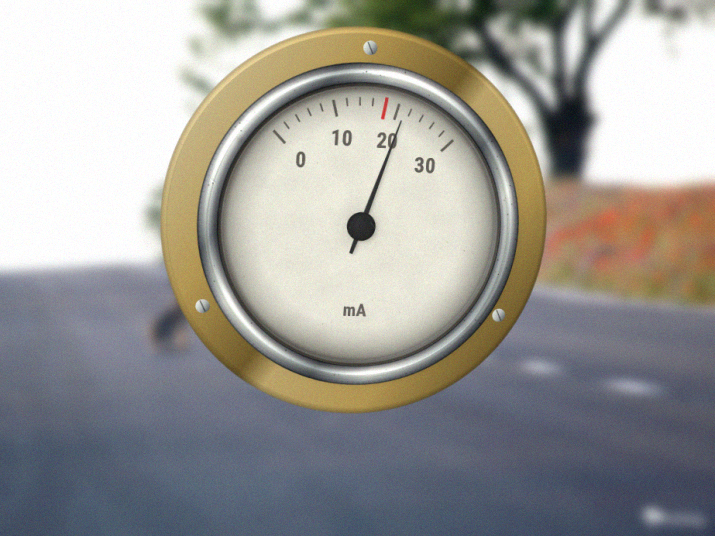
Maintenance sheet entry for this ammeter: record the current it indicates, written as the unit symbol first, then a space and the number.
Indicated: mA 21
